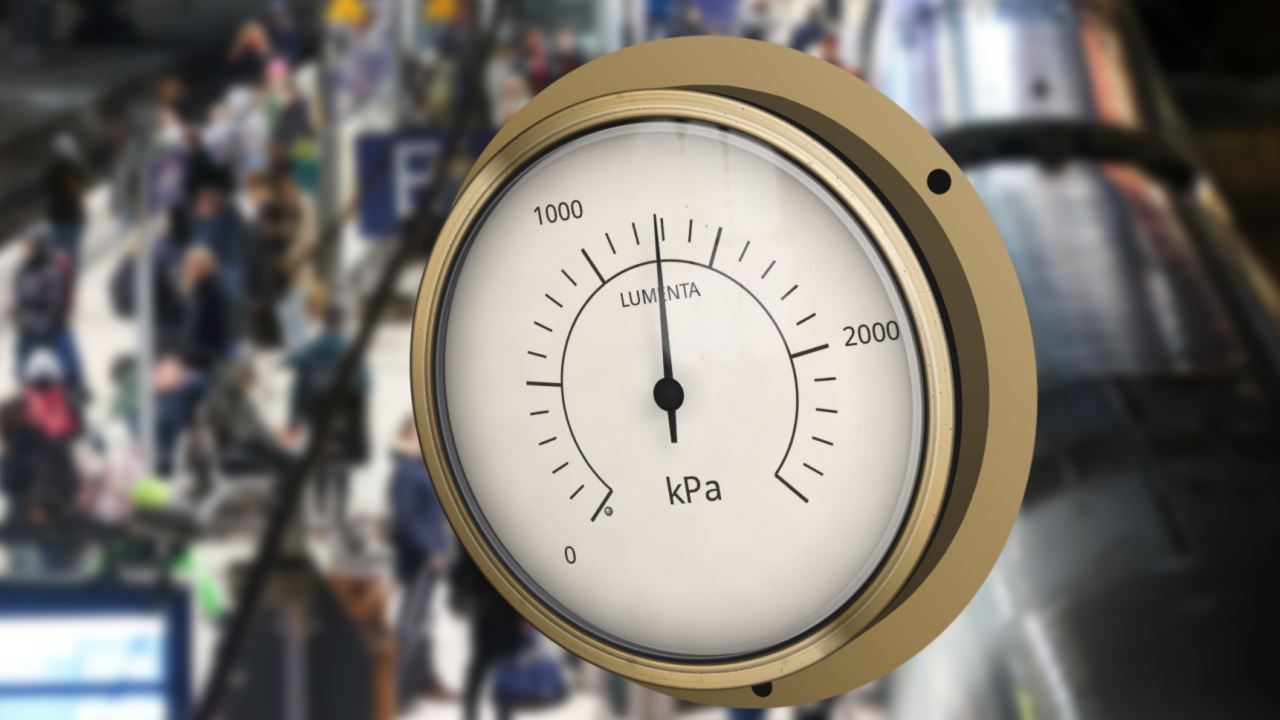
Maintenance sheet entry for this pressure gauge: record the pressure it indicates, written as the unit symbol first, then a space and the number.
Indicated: kPa 1300
